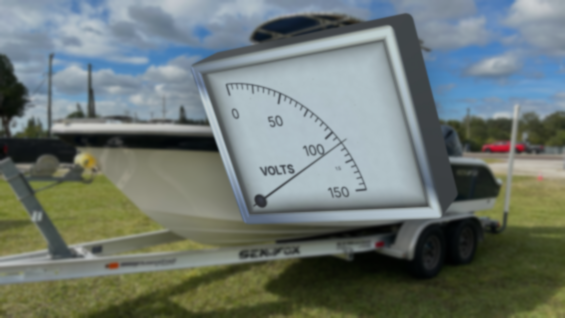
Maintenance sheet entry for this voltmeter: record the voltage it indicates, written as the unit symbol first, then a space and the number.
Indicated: V 110
